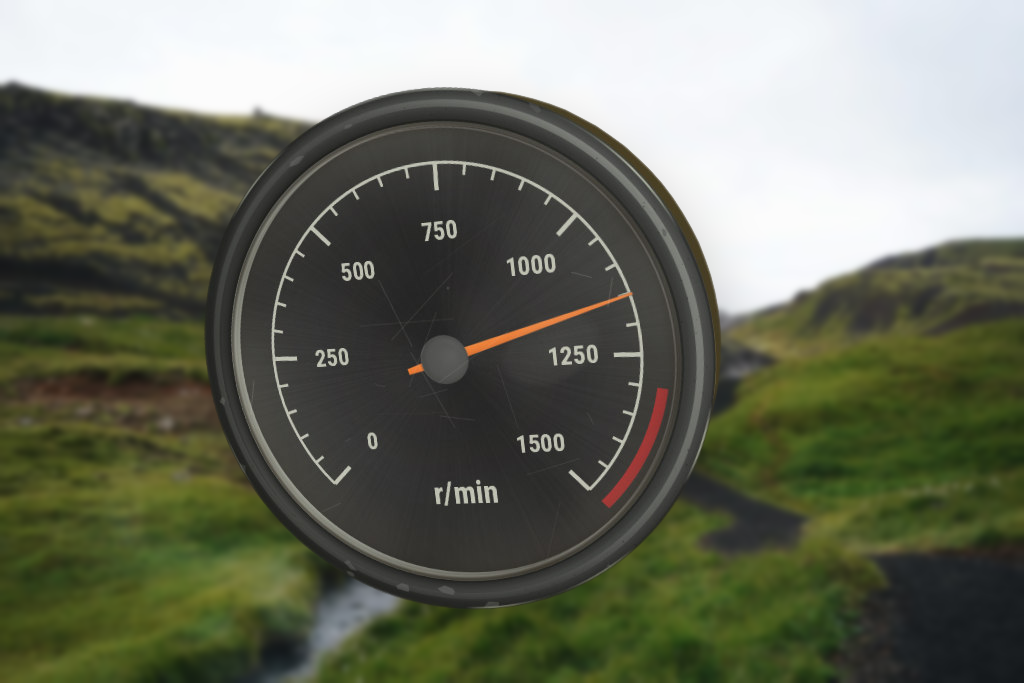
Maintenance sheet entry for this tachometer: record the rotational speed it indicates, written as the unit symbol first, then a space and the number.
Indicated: rpm 1150
